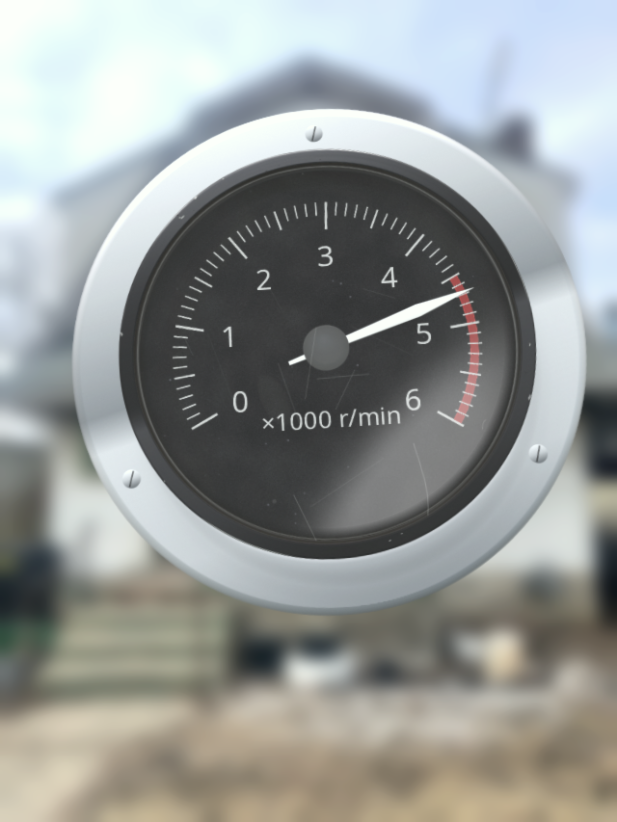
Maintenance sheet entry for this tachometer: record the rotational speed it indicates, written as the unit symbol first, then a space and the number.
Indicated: rpm 4700
